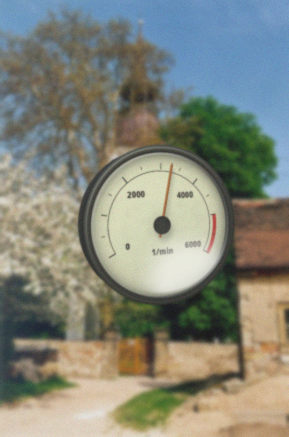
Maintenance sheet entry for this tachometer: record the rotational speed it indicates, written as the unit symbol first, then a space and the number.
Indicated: rpm 3250
